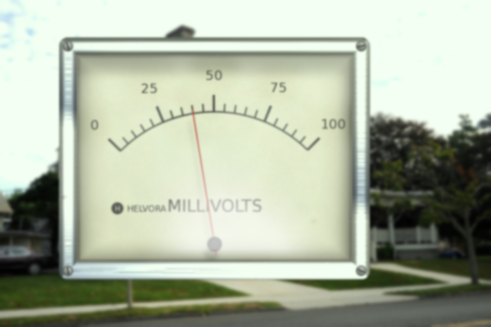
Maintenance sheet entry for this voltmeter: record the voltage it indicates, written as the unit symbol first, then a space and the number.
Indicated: mV 40
